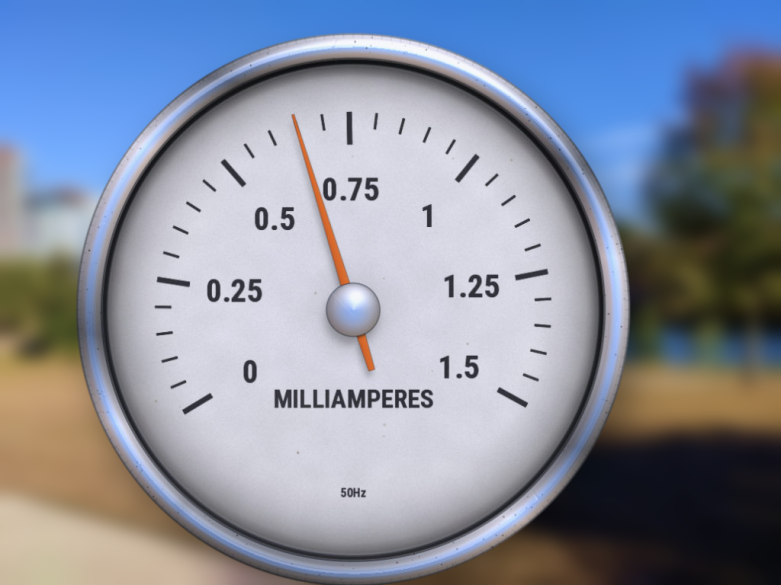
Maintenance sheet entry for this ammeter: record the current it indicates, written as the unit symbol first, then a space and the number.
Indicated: mA 0.65
